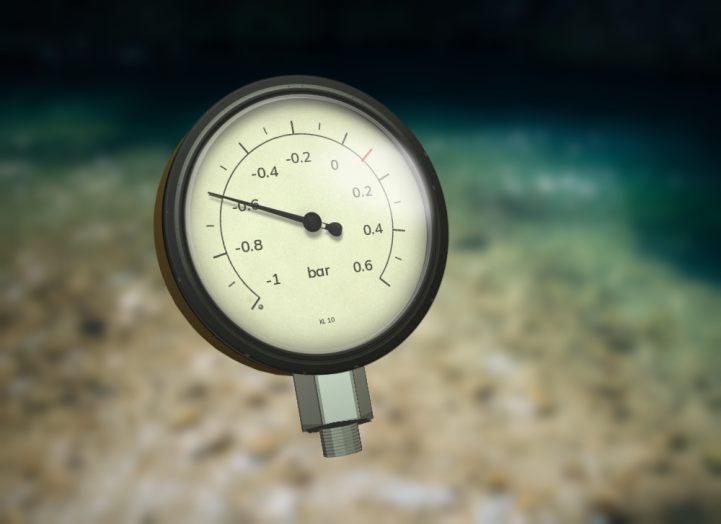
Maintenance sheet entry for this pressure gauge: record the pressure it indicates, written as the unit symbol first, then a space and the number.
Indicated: bar -0.6
